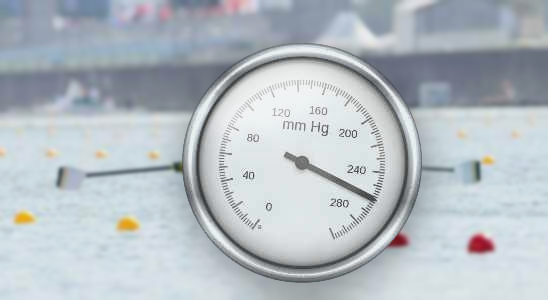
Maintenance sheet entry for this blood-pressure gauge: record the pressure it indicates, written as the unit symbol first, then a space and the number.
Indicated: mmHg 260
